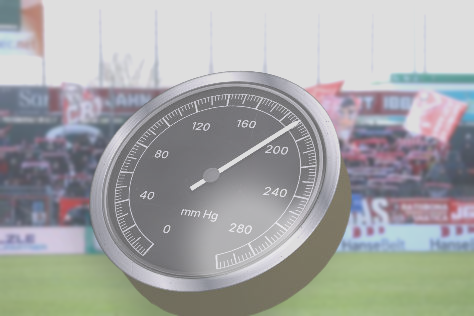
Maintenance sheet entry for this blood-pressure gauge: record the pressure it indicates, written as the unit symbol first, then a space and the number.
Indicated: mmHg 190
